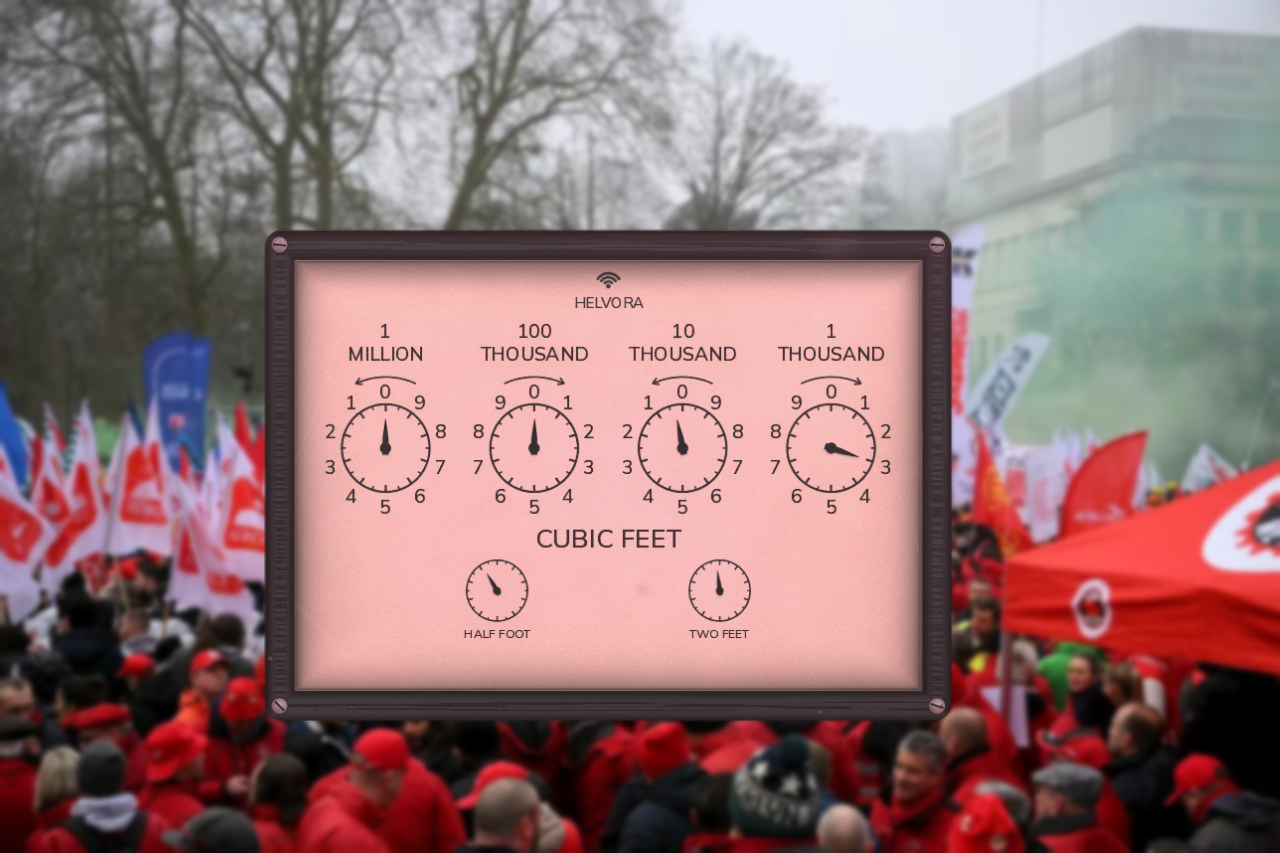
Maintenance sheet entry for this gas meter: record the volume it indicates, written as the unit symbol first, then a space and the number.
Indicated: ft³ 300
